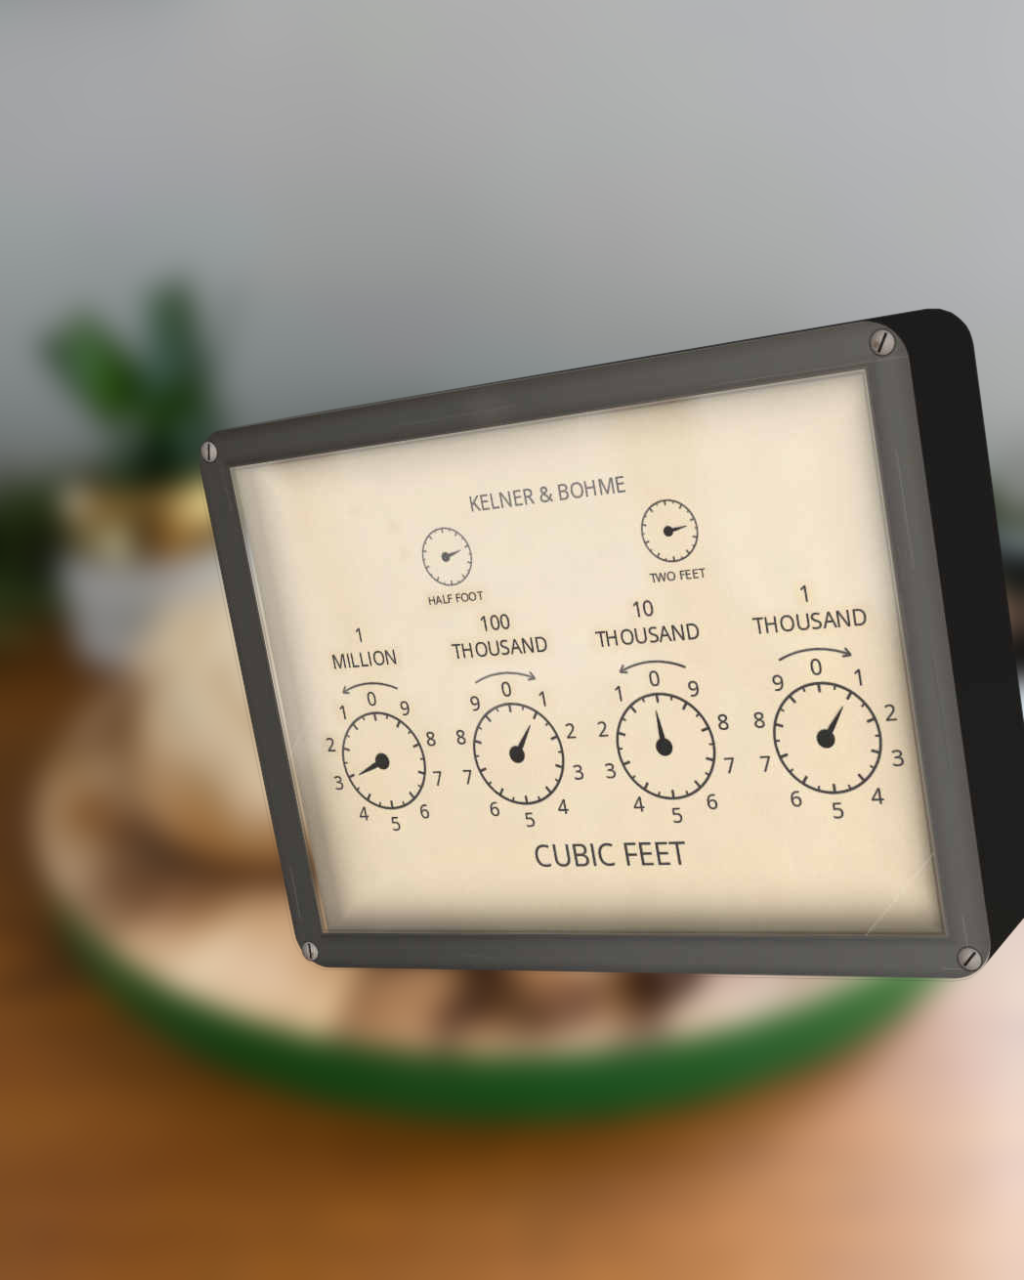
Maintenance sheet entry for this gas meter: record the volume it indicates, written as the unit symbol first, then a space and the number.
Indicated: ft³ 310100
